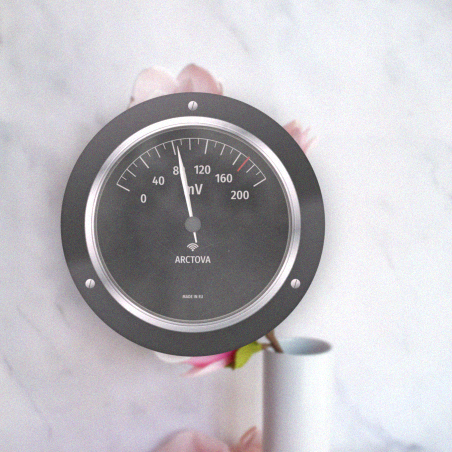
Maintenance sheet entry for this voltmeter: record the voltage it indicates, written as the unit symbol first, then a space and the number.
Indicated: mV 85
